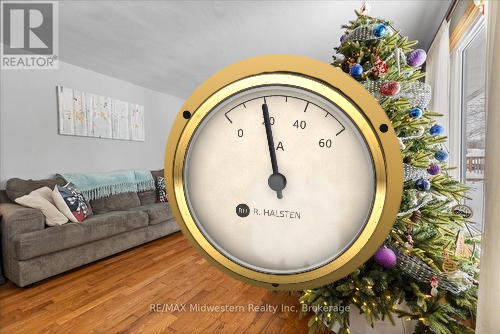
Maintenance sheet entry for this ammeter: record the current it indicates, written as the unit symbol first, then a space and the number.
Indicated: A 20
